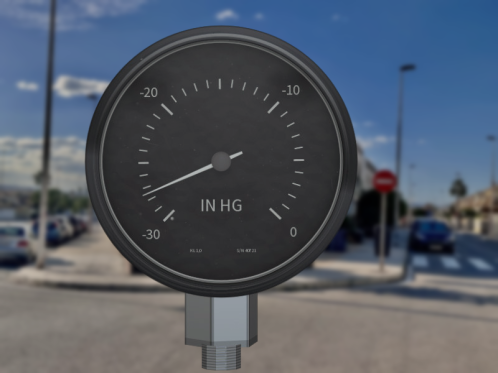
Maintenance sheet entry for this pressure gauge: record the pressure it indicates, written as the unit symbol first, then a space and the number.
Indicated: inHg -27.5
